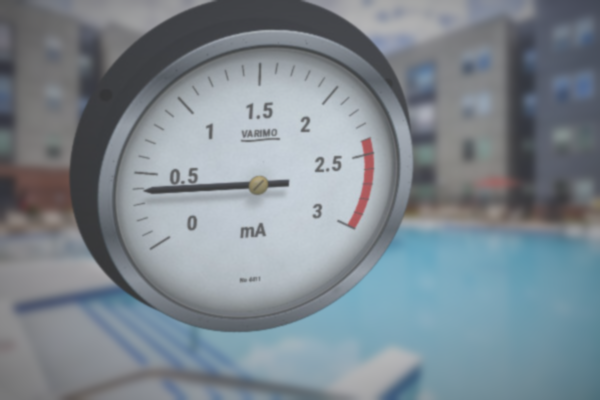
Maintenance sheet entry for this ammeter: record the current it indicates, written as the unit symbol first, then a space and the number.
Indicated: mA 0.4
